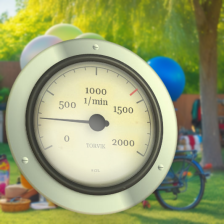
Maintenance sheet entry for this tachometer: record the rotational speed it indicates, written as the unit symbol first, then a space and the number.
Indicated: rpm 250
